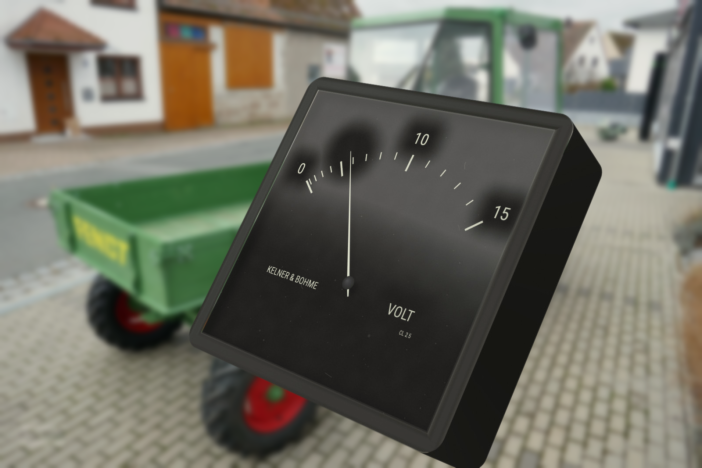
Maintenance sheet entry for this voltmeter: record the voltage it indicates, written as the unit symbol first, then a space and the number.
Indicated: V 6
